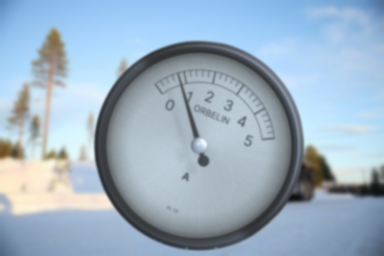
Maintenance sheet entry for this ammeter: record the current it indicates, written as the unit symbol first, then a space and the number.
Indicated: A 0.8
